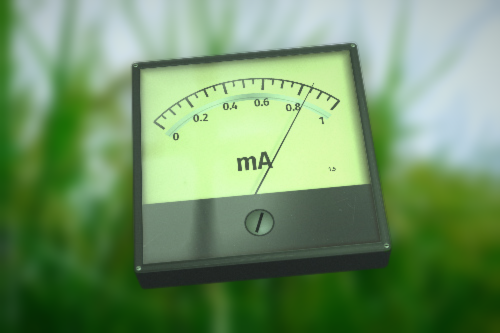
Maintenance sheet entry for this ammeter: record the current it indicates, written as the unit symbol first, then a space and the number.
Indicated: mA 0.85
